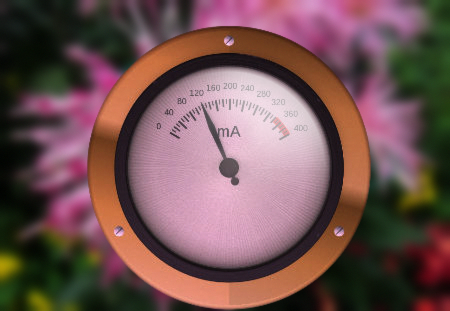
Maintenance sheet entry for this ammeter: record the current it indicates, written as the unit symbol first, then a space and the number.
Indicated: mA 120
